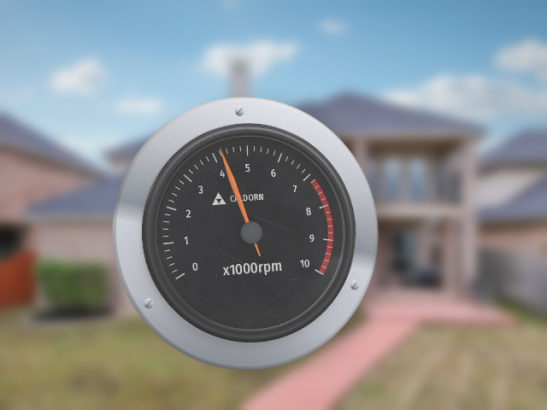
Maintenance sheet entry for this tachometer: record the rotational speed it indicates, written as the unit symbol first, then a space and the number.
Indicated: rpm 4200
